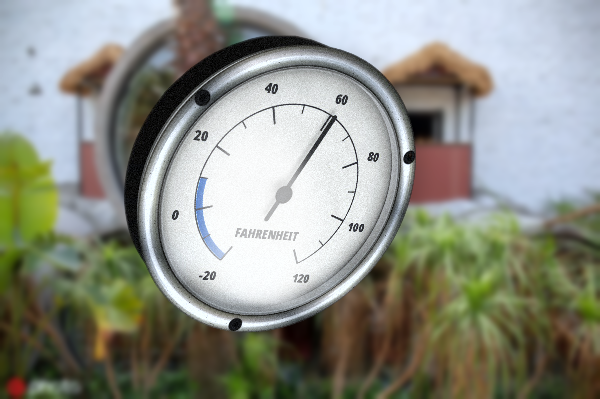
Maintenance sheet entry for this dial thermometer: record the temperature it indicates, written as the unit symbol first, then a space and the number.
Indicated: °F 60
